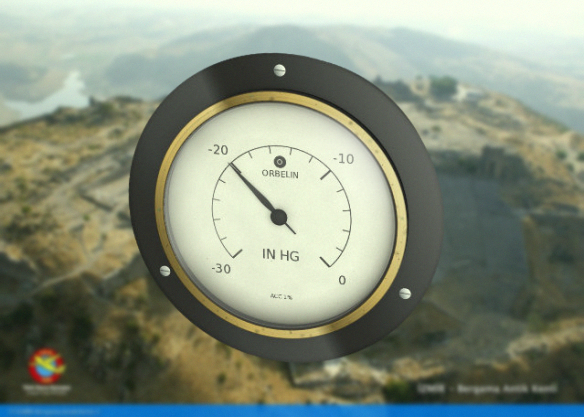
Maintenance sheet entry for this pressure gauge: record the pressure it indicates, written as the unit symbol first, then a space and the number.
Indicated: inHg -20
